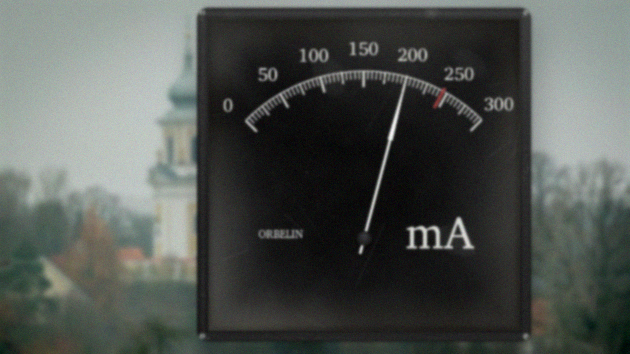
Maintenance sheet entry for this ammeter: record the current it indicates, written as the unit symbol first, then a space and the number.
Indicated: mA 200
